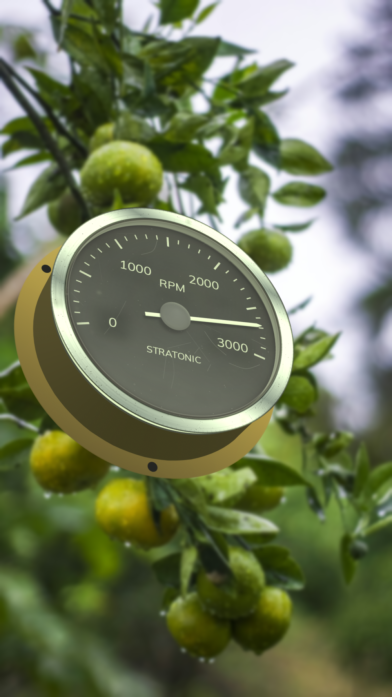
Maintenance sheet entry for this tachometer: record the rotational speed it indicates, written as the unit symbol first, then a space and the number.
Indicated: rpm 2700
